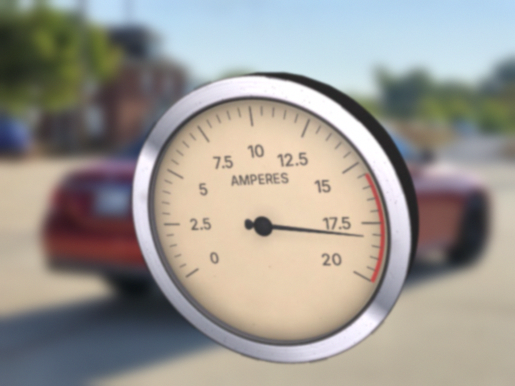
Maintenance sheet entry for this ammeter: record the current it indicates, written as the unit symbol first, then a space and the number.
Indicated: A 18
